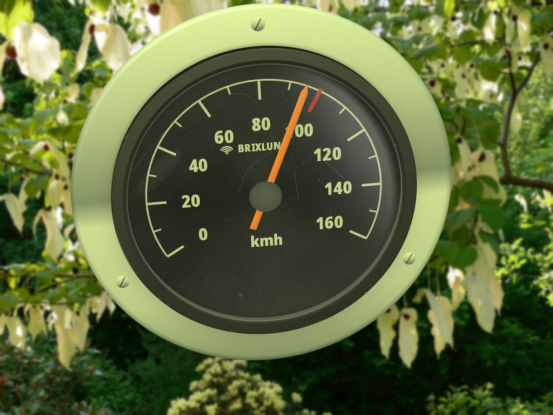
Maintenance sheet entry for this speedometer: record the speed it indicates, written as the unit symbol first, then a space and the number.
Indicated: km/h 95
